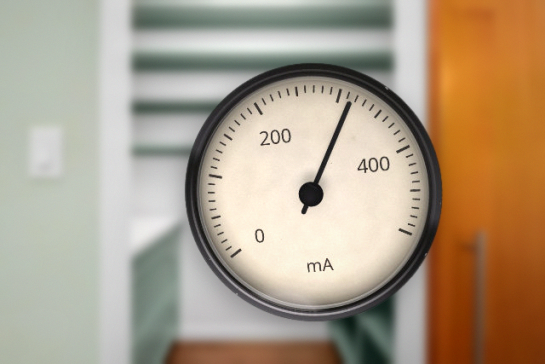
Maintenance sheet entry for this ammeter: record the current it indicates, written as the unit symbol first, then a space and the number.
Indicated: mA 315
